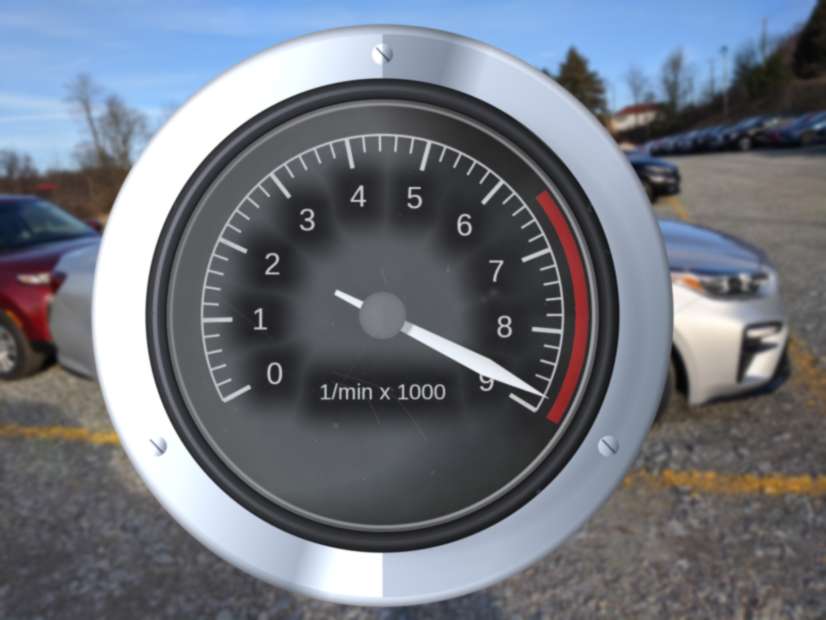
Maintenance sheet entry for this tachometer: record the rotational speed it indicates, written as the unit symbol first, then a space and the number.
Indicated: rpm 8800
